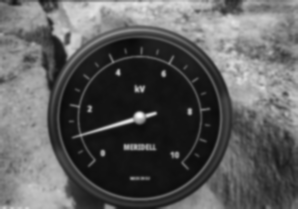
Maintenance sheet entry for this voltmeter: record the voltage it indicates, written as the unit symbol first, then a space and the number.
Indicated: kV 1
